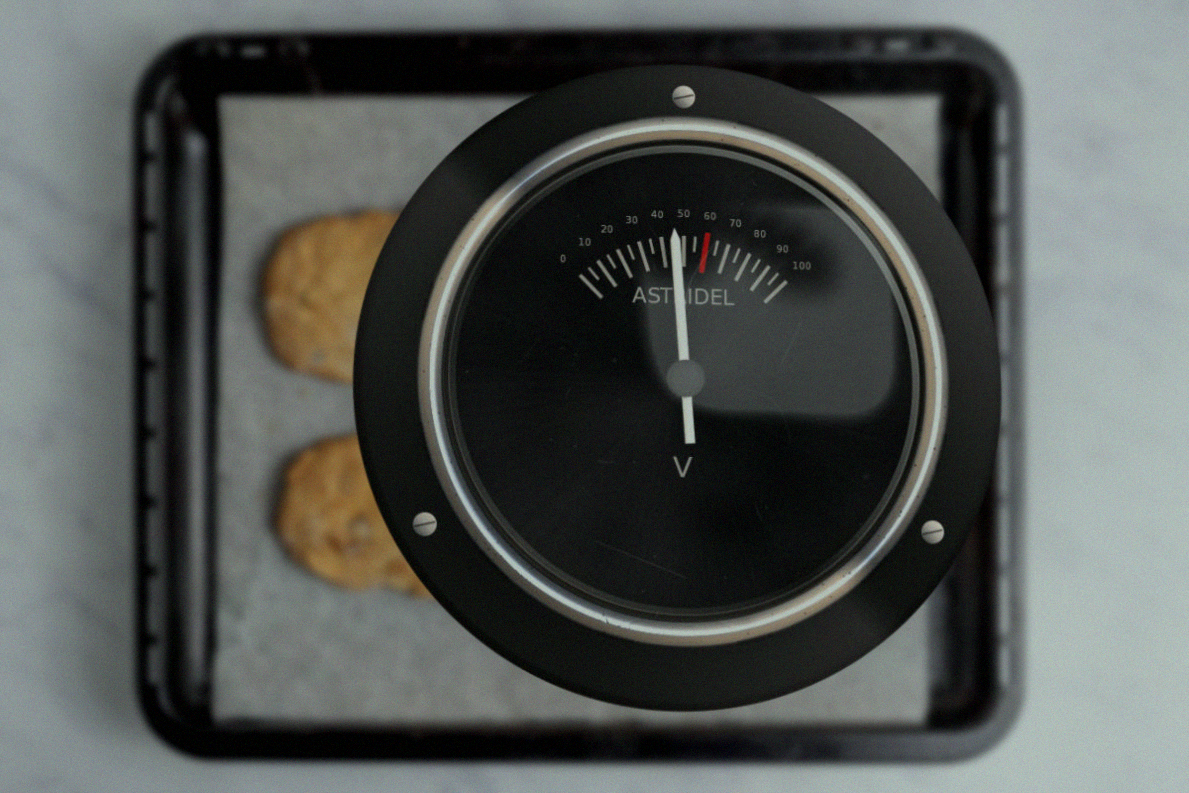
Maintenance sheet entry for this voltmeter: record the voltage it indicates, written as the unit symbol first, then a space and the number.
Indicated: V 45
